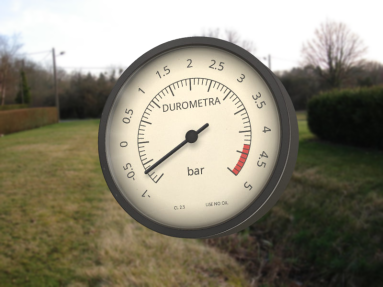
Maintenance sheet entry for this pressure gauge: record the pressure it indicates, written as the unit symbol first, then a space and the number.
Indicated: bar -0.7
